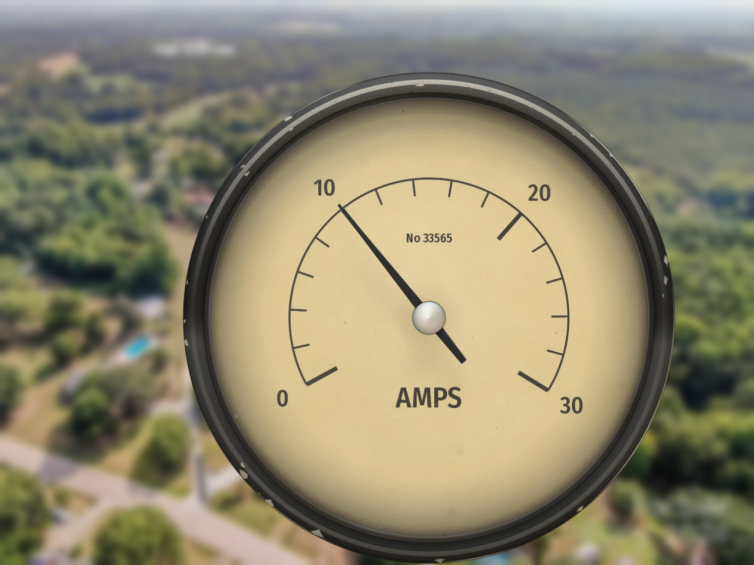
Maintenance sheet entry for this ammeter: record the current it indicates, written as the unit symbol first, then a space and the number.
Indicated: A 10
